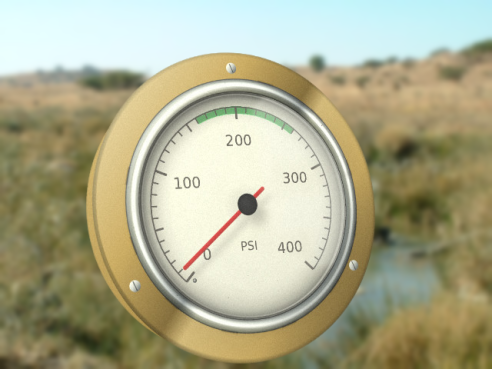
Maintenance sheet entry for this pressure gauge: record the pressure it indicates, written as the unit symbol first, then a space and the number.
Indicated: psi 10
